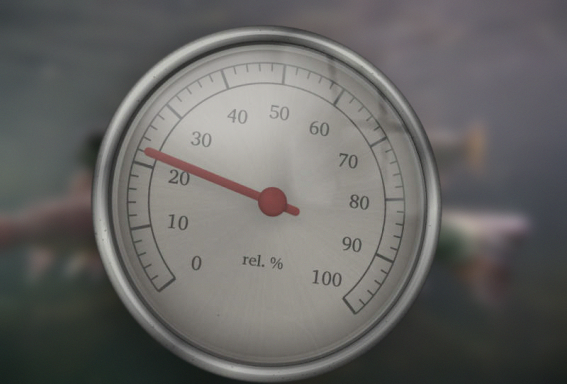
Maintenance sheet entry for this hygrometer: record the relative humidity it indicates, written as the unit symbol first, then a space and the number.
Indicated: % 22
